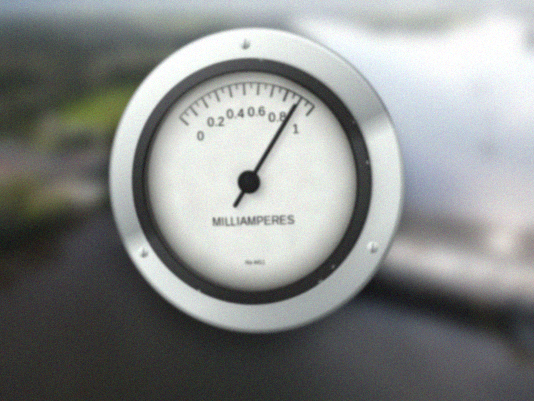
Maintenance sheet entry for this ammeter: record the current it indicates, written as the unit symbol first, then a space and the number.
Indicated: mA 0.9
